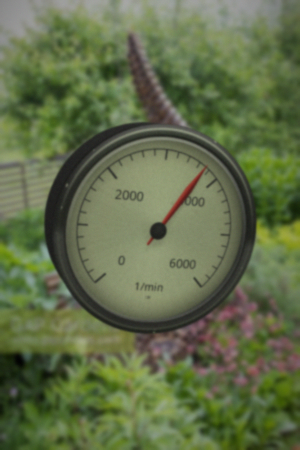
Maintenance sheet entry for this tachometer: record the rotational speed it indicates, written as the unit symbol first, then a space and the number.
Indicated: rpm 3700
